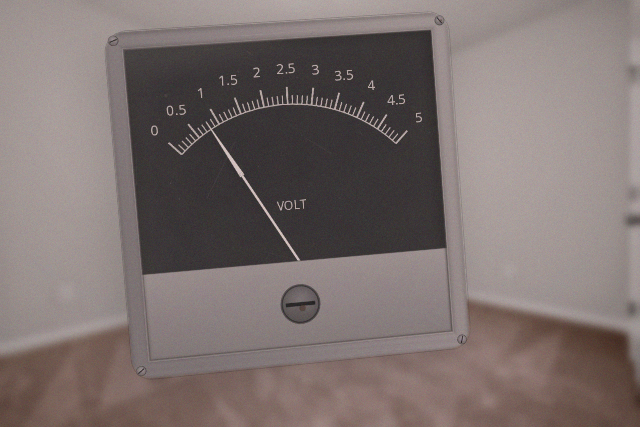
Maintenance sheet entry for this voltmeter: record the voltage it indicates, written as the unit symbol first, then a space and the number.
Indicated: V 0.8
